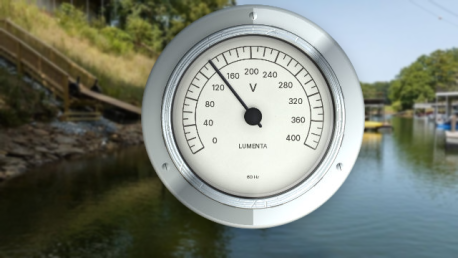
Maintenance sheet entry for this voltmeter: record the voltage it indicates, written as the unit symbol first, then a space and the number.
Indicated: V 140
